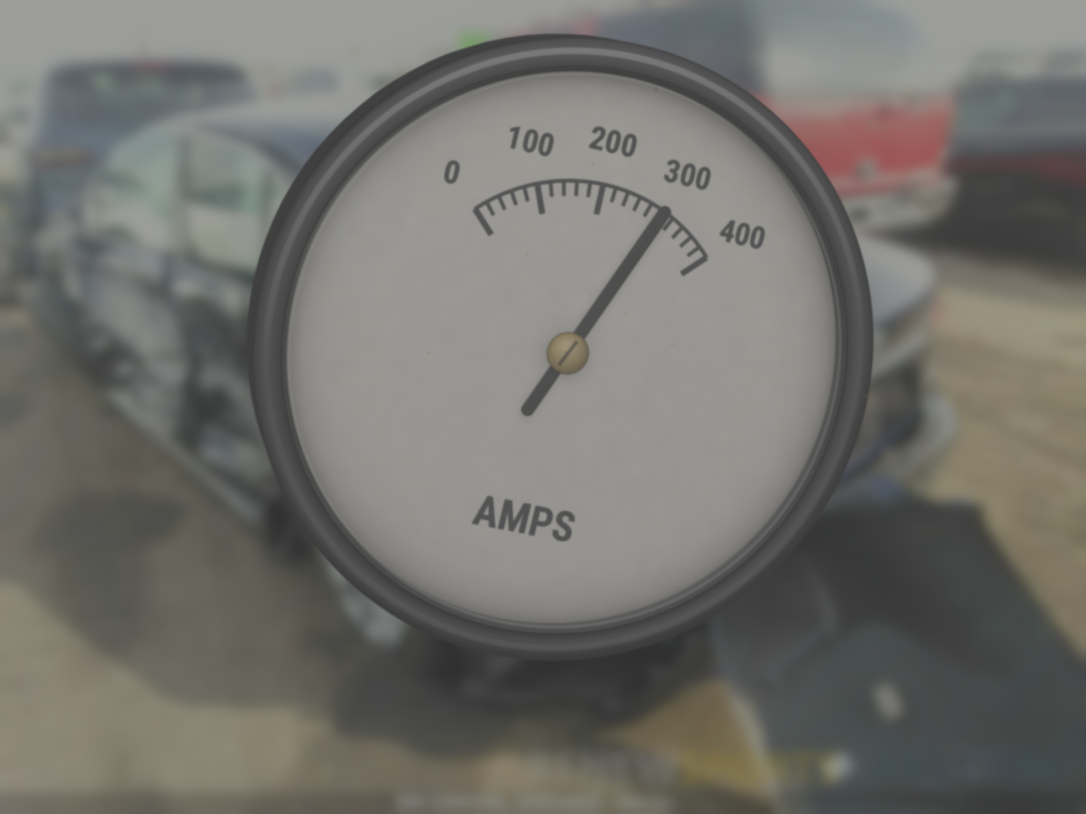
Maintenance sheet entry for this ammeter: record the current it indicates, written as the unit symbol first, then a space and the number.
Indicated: A 300
